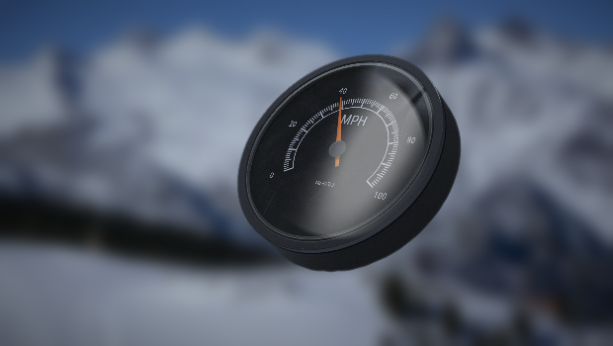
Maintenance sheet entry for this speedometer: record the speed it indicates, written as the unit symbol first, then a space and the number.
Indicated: mph 40
